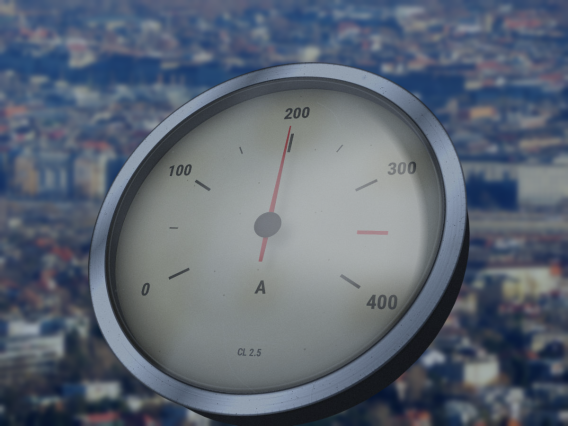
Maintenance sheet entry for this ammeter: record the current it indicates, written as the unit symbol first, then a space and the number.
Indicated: A 200
